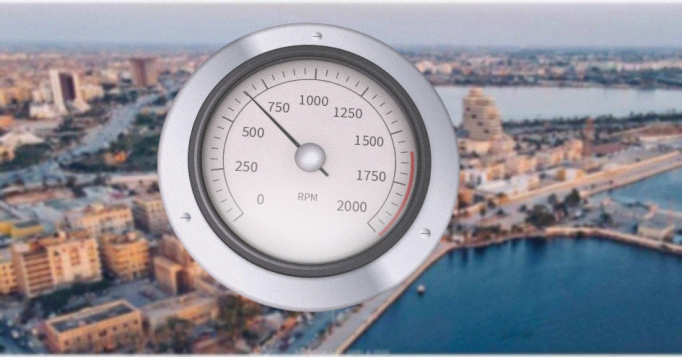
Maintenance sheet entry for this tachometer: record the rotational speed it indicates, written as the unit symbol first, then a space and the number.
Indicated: rpm 650
